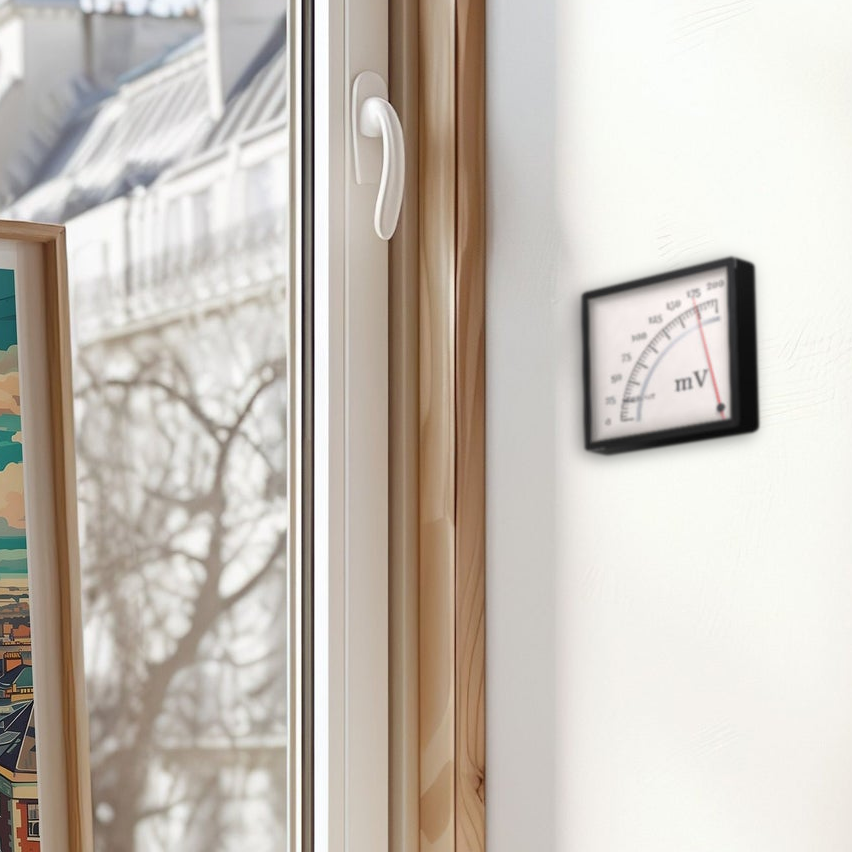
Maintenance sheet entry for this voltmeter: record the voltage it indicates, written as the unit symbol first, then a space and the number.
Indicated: mV 175
